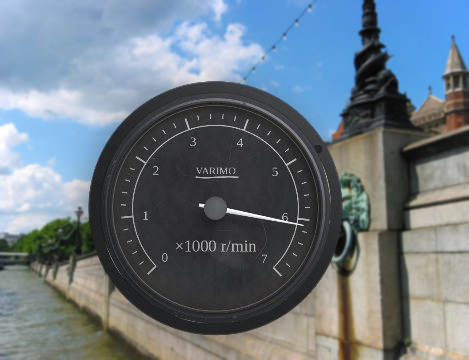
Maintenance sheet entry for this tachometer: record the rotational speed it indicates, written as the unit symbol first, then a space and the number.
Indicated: rpm 6100
